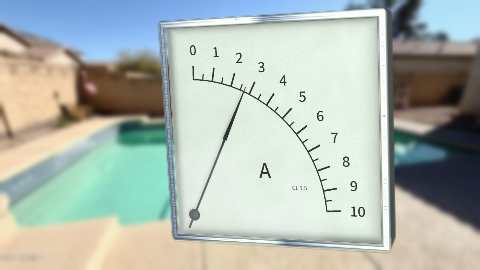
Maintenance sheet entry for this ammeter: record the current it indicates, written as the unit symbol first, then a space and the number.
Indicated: A 2.75
